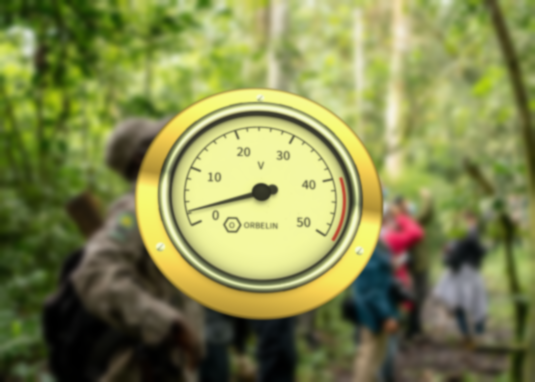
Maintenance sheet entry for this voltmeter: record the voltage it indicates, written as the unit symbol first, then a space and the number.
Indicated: V 2
